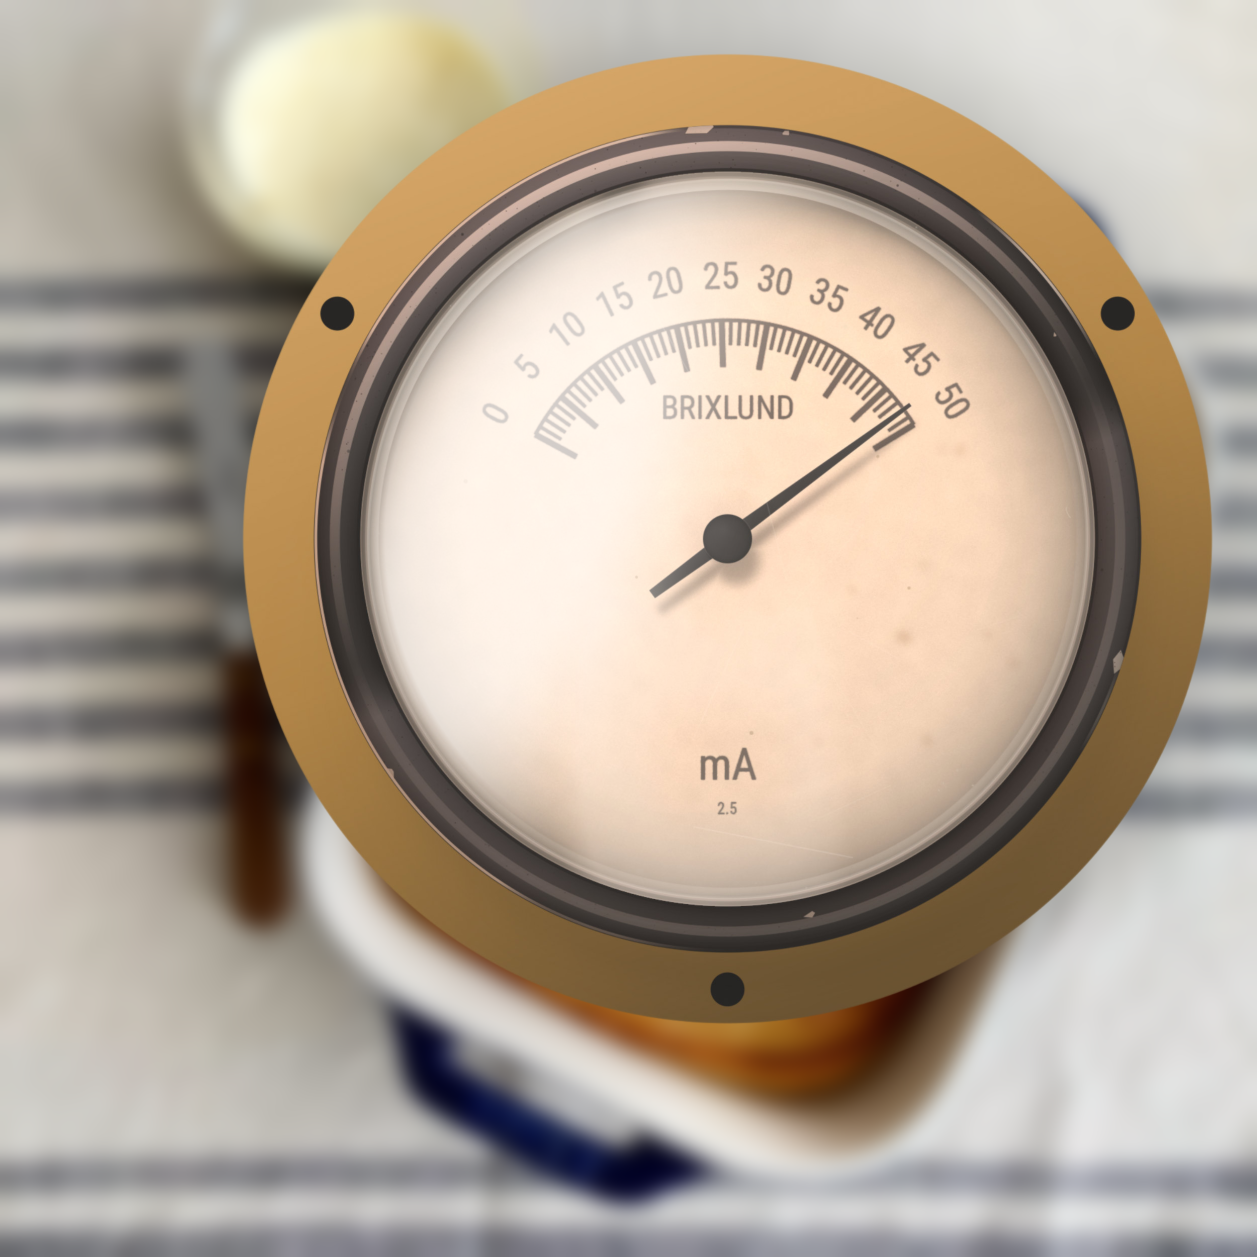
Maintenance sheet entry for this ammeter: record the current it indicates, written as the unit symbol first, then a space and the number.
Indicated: mA 48
